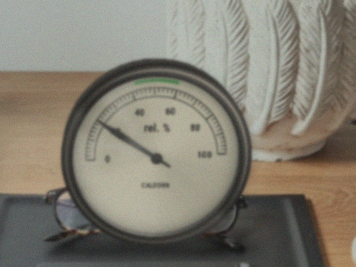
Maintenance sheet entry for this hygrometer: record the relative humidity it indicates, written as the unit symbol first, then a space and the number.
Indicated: % 20
